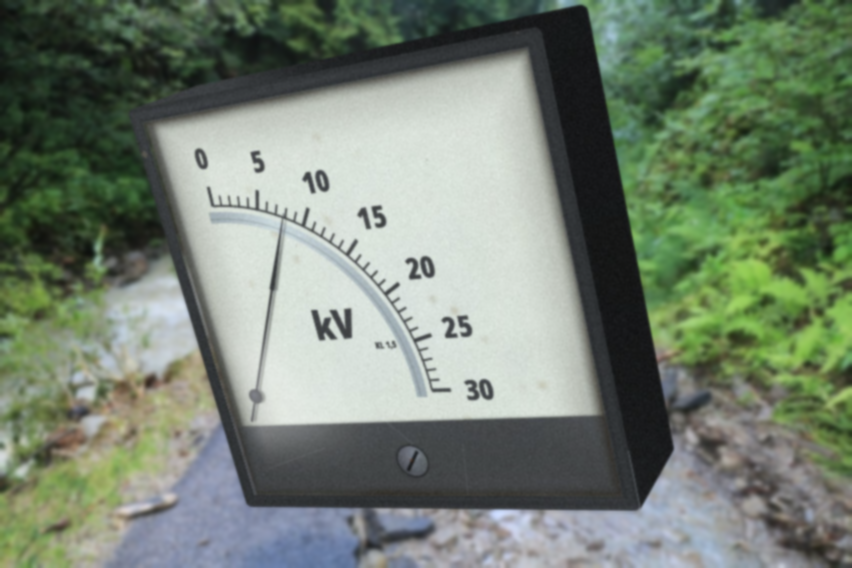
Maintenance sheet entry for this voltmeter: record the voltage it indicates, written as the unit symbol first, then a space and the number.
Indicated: kV 8
